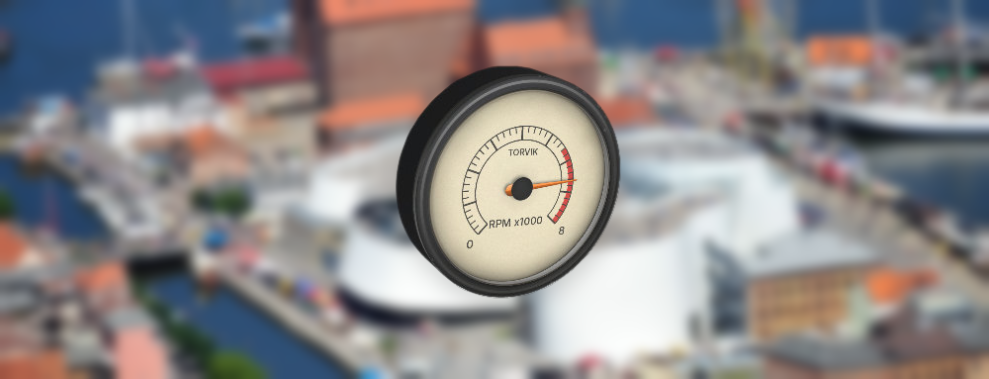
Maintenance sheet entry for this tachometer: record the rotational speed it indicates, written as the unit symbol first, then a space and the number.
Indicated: rpm 6600
